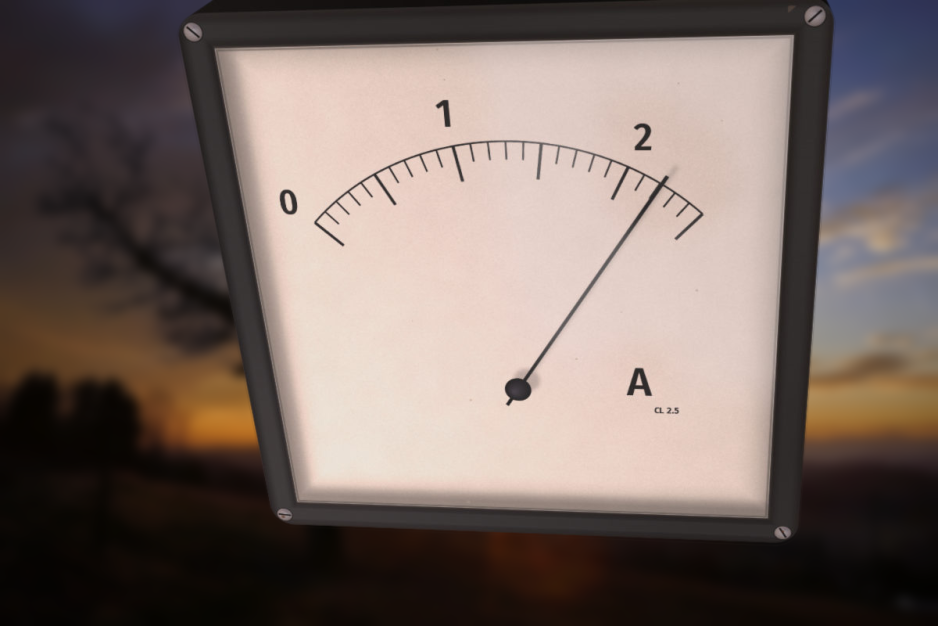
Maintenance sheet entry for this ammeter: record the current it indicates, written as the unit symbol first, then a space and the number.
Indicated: A 2.2
